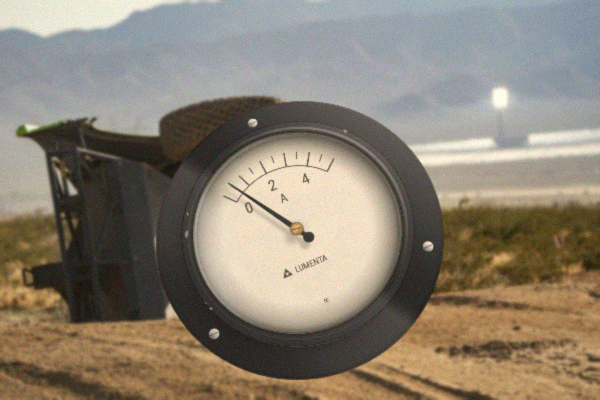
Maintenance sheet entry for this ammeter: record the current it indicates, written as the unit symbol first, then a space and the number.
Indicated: A 0.5
